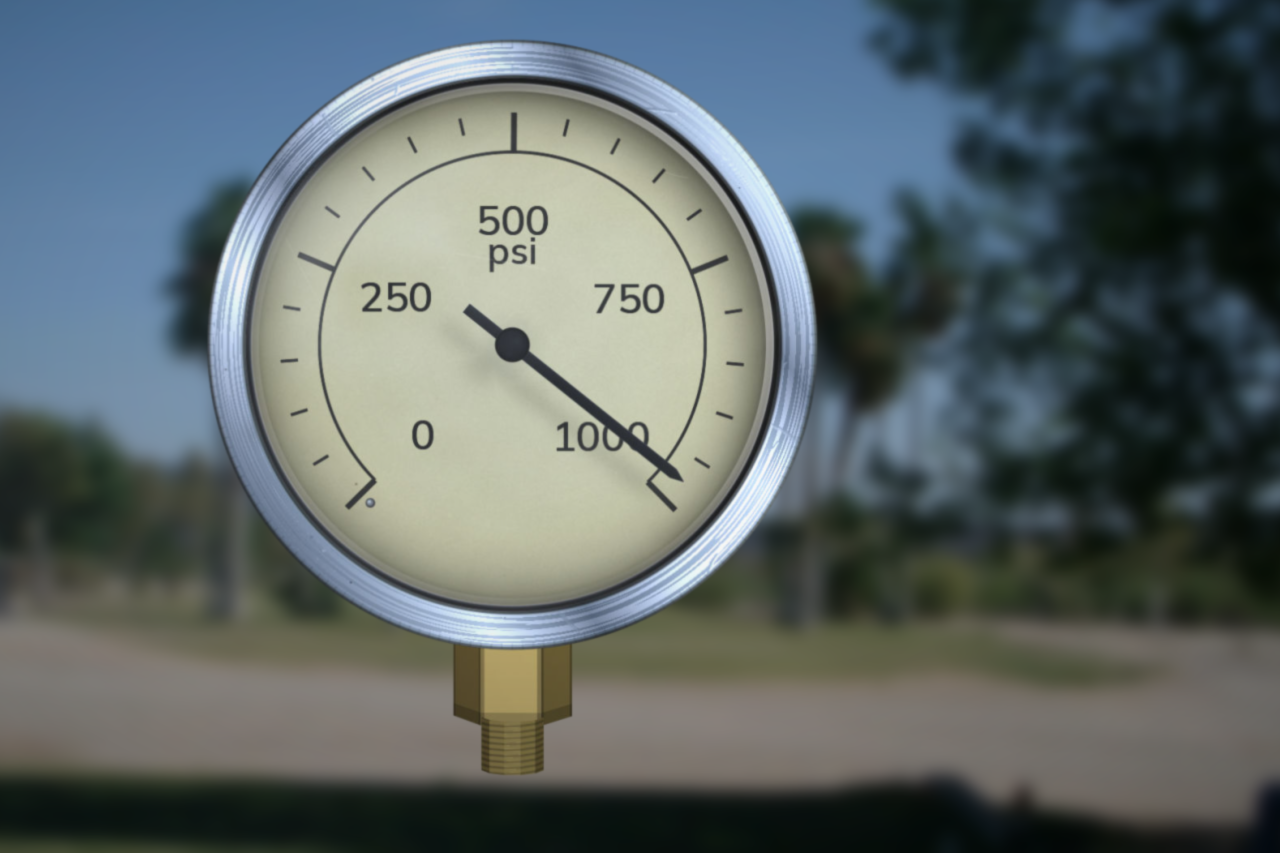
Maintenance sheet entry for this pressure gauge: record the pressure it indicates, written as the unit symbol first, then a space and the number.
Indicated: psi 975
